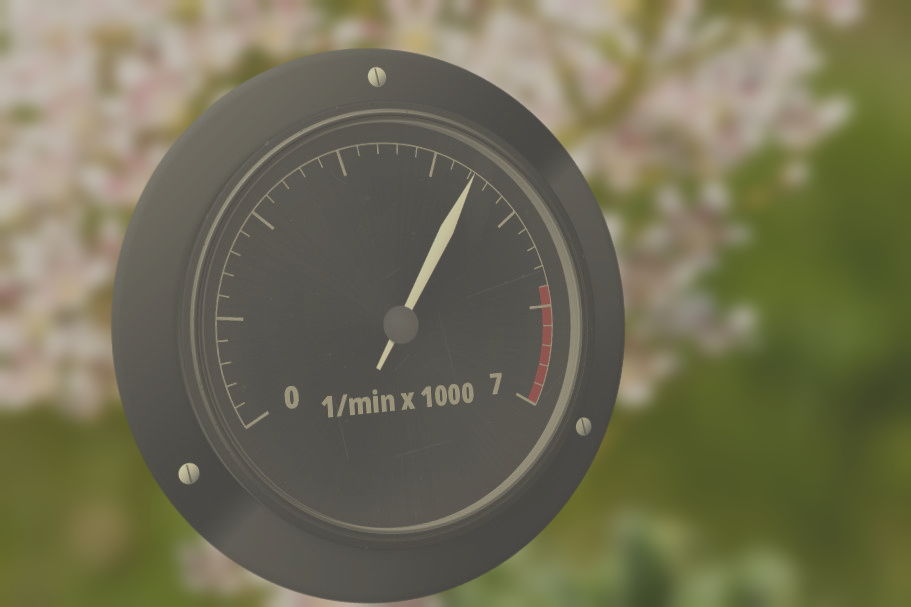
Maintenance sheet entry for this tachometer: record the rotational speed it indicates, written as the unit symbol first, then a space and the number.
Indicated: rpm 4400
